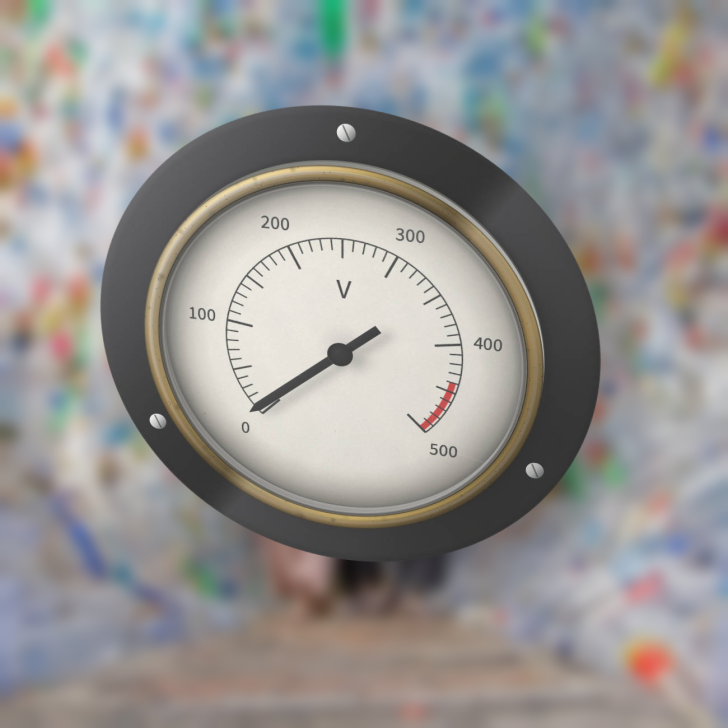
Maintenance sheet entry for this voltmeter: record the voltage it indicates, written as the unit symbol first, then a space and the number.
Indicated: V 10
